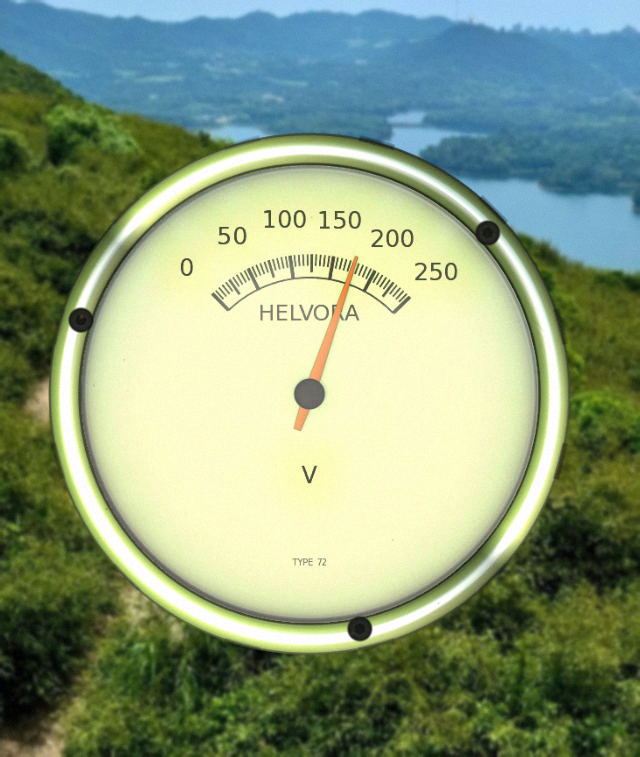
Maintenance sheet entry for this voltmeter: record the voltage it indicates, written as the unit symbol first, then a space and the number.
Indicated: V 175
